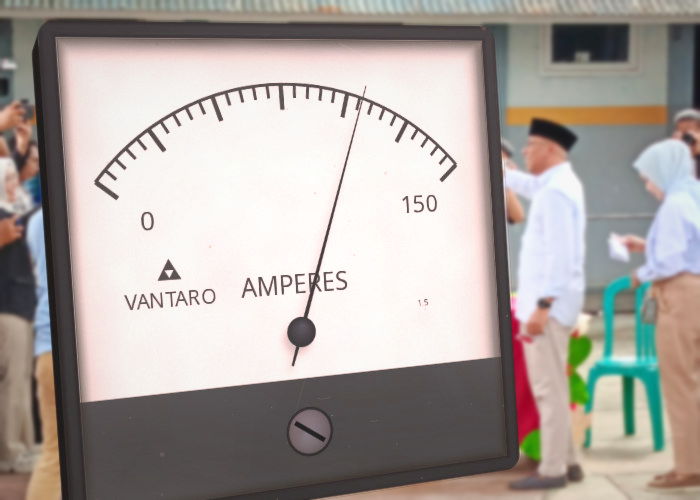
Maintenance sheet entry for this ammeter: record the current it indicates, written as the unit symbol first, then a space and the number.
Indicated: A 105
